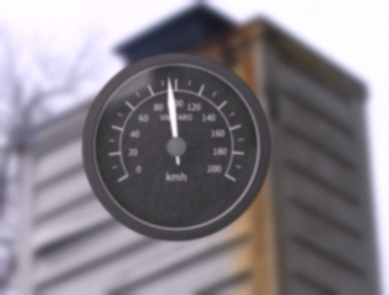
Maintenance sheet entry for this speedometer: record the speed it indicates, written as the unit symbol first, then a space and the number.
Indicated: km/h 95
